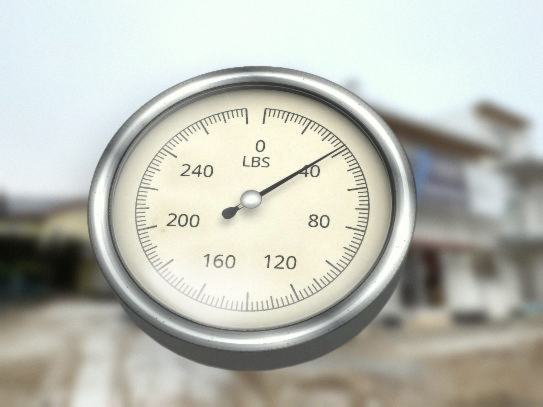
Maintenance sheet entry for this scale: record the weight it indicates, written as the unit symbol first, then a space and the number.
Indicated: lb 40
